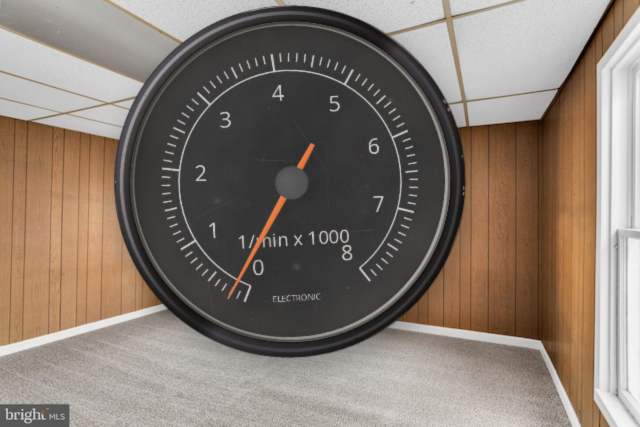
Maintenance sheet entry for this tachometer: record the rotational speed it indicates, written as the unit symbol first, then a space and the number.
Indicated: rpm 200
